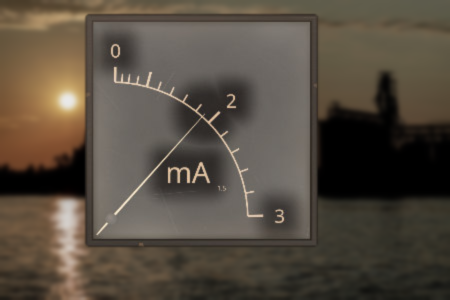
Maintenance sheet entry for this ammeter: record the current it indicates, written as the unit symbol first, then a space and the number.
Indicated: mA 1.9
